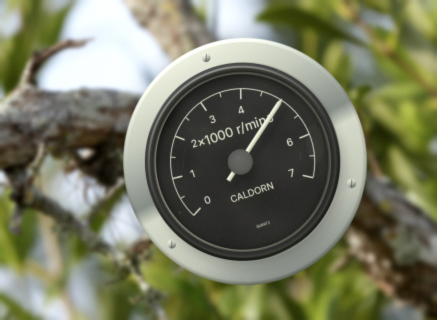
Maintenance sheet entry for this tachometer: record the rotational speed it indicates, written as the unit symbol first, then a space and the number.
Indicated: rpm 5000
